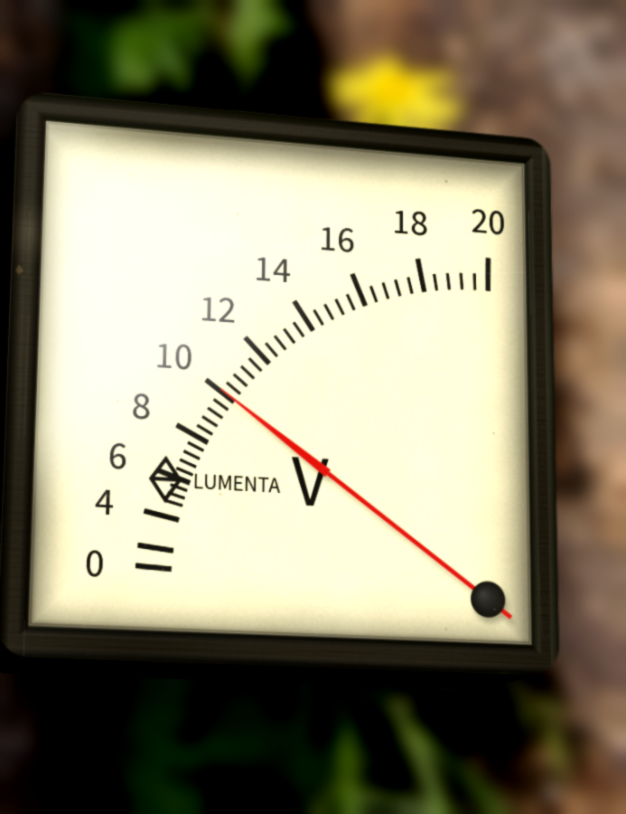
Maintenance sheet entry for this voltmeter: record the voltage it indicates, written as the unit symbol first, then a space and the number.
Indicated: V 10
